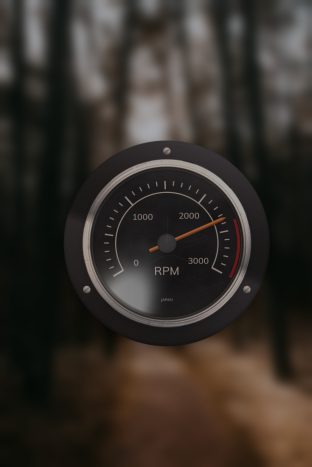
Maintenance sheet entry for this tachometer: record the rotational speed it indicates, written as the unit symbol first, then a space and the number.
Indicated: rpm 2350
